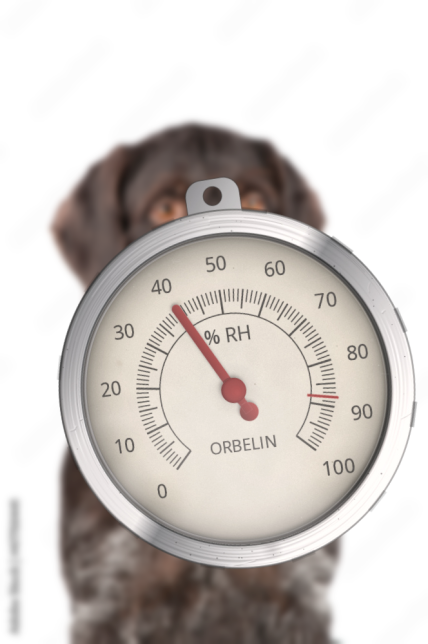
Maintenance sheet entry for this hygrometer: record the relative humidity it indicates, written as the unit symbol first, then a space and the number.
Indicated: % 40
